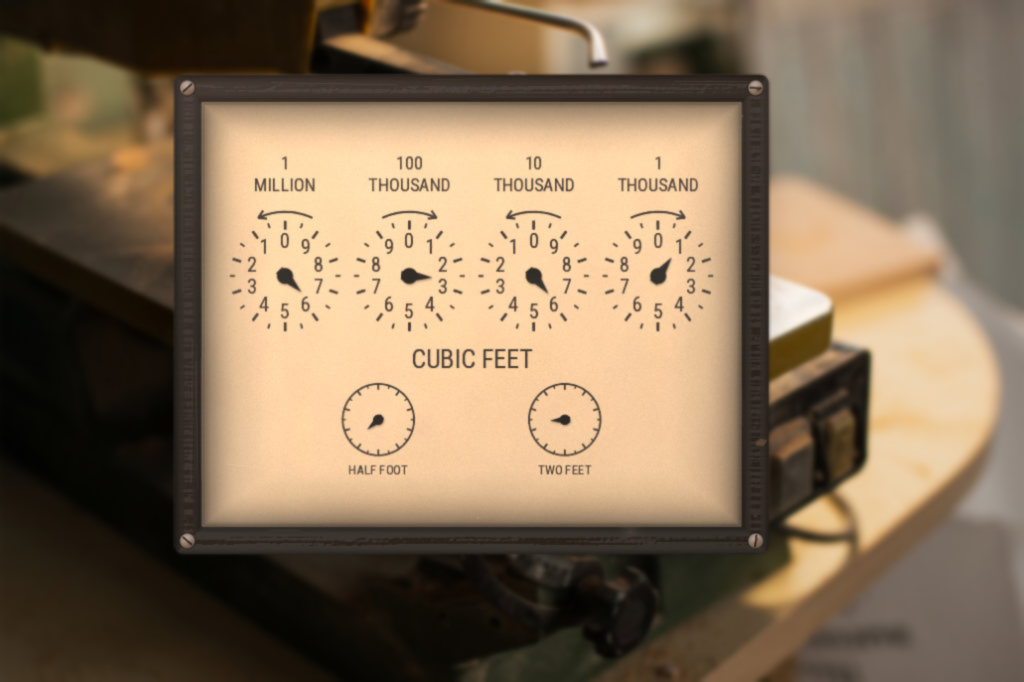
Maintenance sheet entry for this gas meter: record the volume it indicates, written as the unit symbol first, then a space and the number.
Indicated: ft³ 626100
